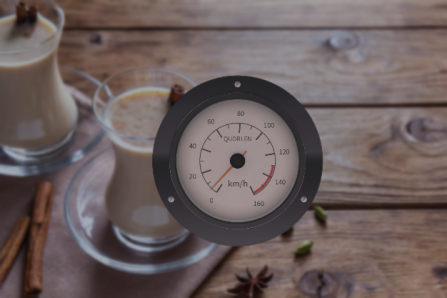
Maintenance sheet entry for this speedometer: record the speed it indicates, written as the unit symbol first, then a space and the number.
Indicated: km/h 5
